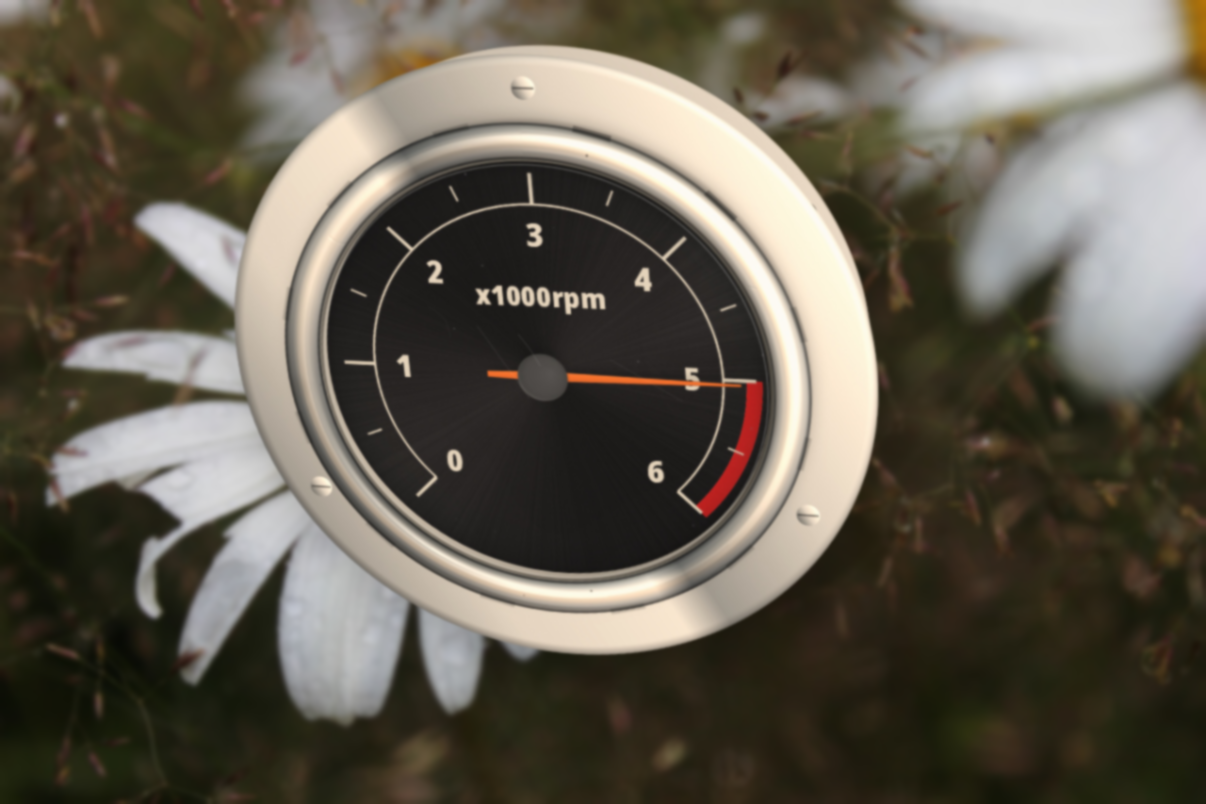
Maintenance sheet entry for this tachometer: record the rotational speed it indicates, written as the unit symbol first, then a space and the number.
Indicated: rpm 5000
